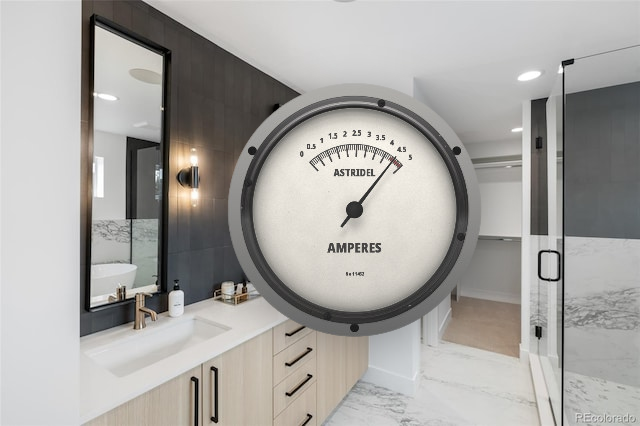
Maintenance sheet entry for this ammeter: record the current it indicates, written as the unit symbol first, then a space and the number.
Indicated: A 4.5
